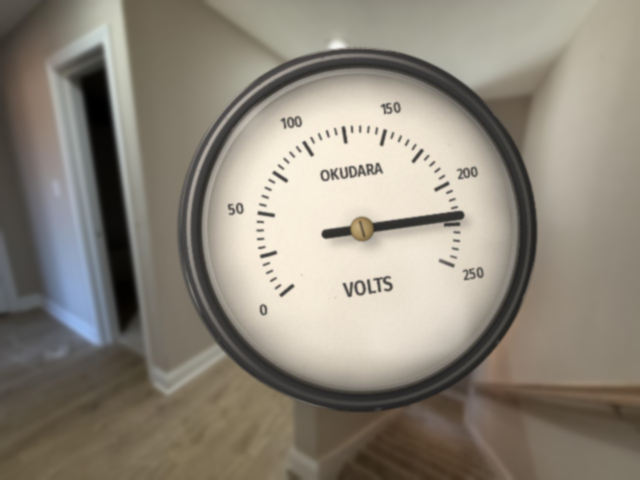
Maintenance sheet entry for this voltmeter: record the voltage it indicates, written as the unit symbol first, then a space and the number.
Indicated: V 220
